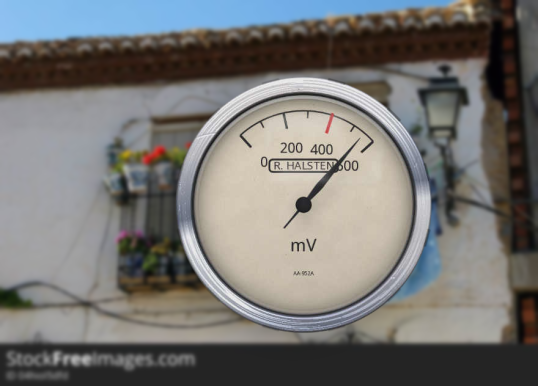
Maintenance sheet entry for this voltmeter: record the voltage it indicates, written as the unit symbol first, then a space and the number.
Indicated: mV 550
